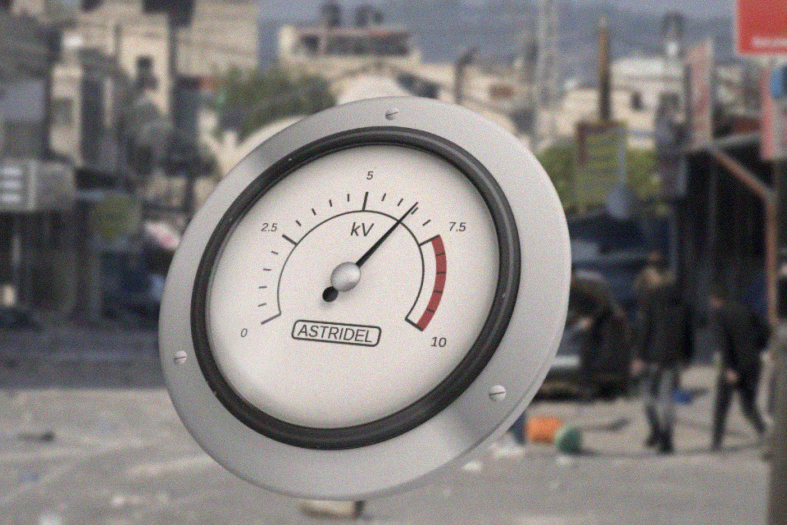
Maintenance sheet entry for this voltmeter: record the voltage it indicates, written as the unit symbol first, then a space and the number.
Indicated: kV 6.5
